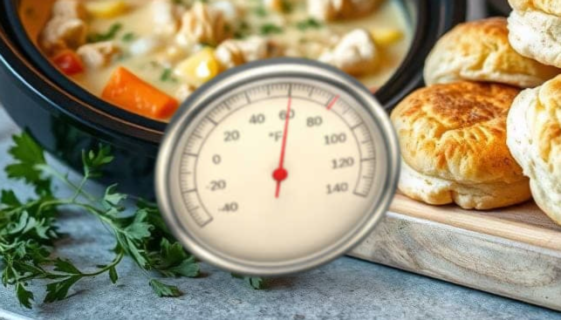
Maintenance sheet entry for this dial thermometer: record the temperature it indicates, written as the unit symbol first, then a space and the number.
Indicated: °F 60
